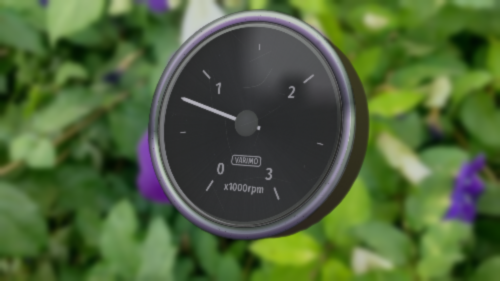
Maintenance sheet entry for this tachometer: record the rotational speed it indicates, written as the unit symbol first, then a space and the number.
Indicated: rpm 750
